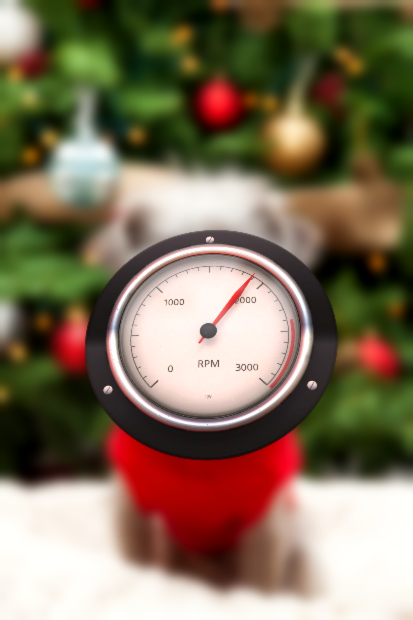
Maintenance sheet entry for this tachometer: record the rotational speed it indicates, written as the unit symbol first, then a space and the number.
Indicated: rpm 1900
